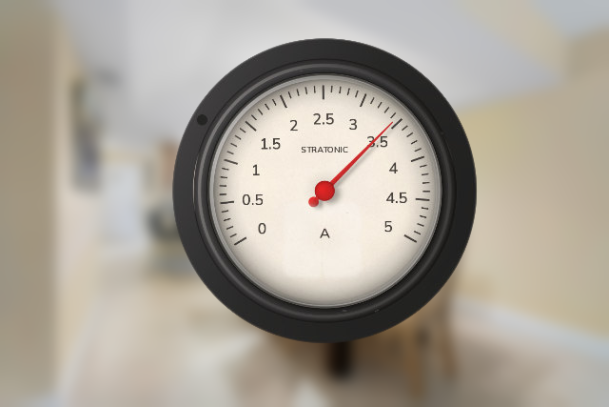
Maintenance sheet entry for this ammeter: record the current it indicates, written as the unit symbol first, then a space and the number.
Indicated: A 3.45
